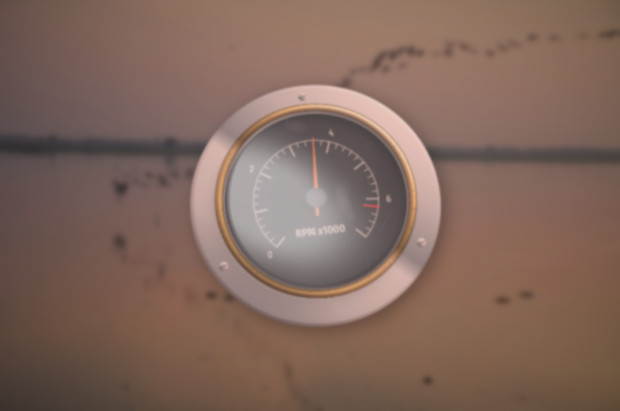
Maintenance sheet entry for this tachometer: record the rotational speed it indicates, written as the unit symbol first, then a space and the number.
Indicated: rpm 3600
